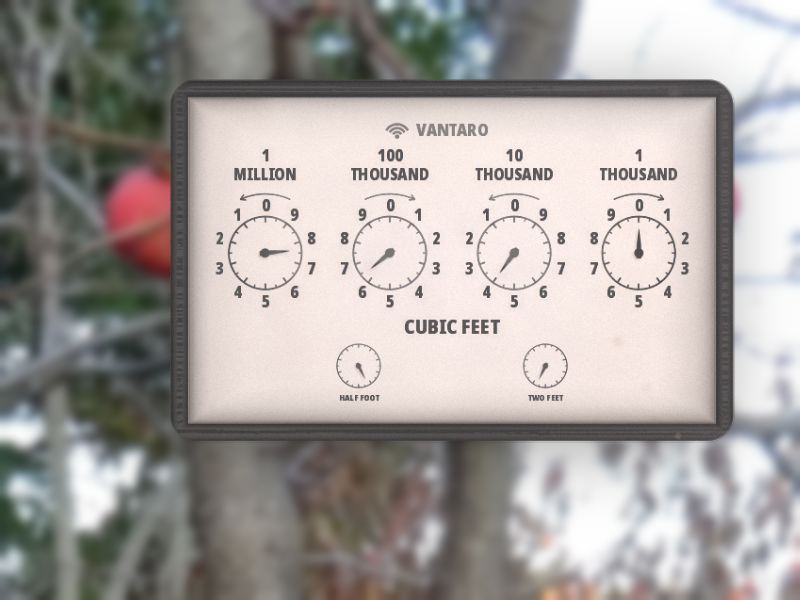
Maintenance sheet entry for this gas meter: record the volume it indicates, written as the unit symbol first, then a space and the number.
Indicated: ft³ 764000
